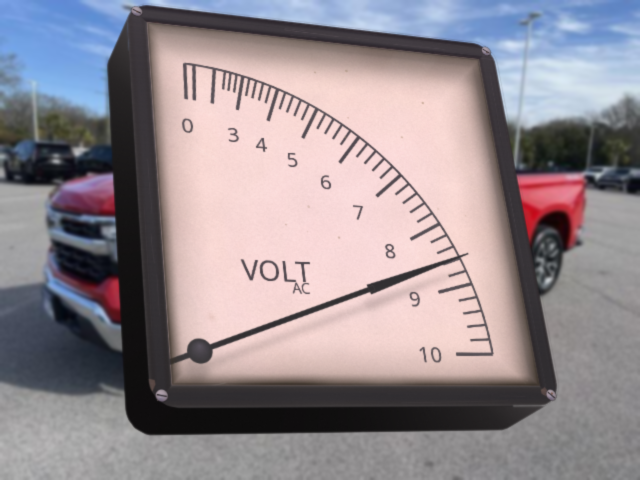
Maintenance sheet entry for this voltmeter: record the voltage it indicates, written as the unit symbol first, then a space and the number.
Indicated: V 8.6
